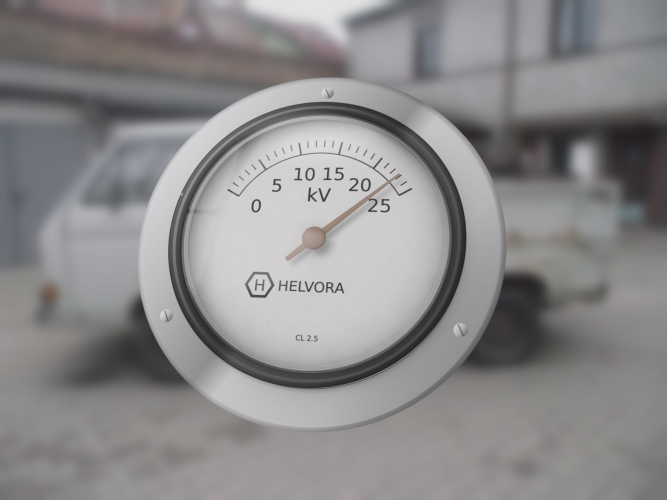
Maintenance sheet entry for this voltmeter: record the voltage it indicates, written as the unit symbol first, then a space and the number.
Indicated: kV 23
